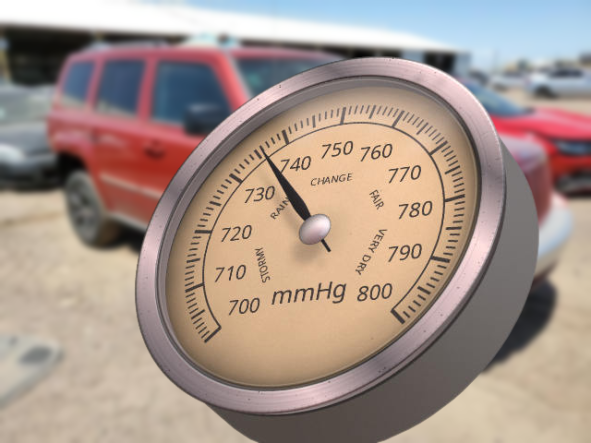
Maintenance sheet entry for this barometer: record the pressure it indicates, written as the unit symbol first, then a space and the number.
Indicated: mmHg 736
